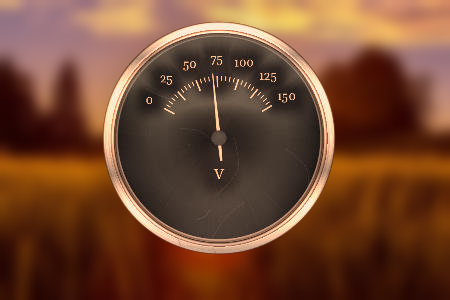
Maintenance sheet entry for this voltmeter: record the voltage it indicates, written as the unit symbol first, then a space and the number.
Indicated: V 70
